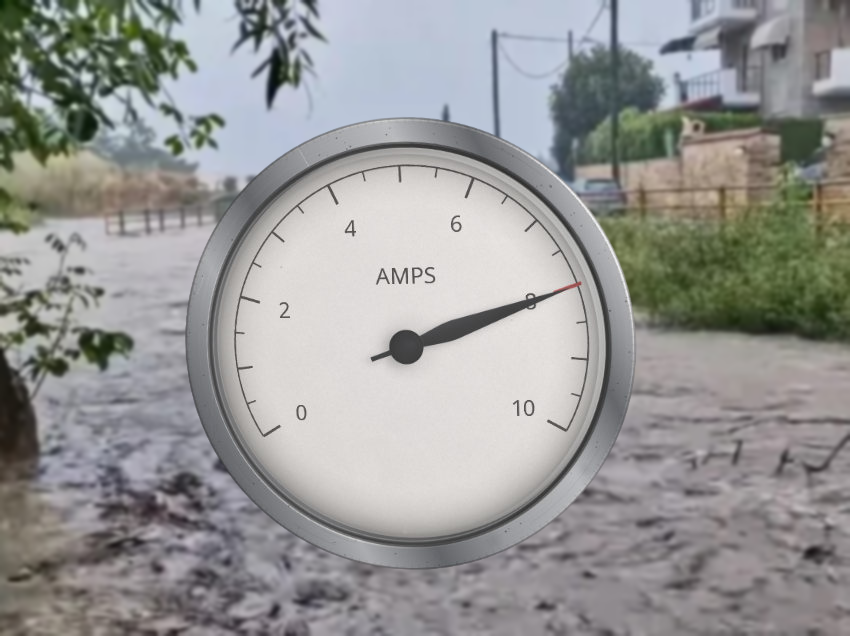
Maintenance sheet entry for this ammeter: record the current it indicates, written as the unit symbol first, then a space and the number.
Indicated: A 8
